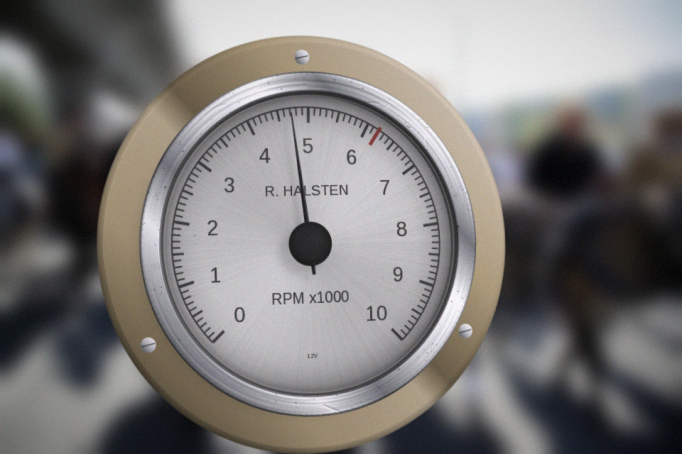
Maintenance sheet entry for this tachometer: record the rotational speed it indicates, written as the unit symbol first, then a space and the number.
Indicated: rpm 4700
